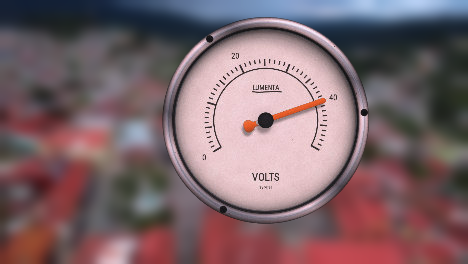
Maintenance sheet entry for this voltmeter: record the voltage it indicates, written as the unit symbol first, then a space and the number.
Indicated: V 40
